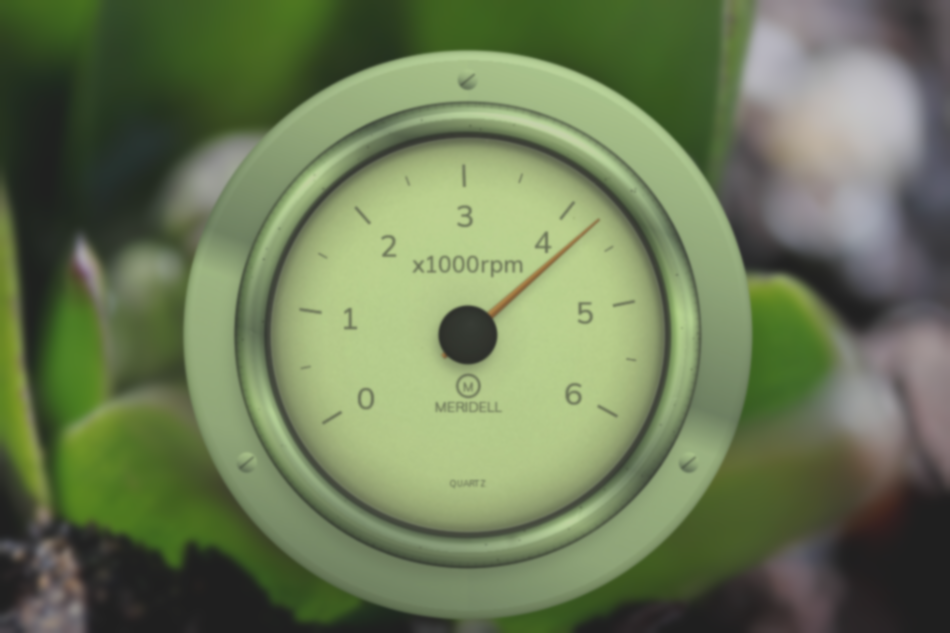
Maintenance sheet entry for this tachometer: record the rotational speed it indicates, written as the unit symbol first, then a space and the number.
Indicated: rpm 4250
